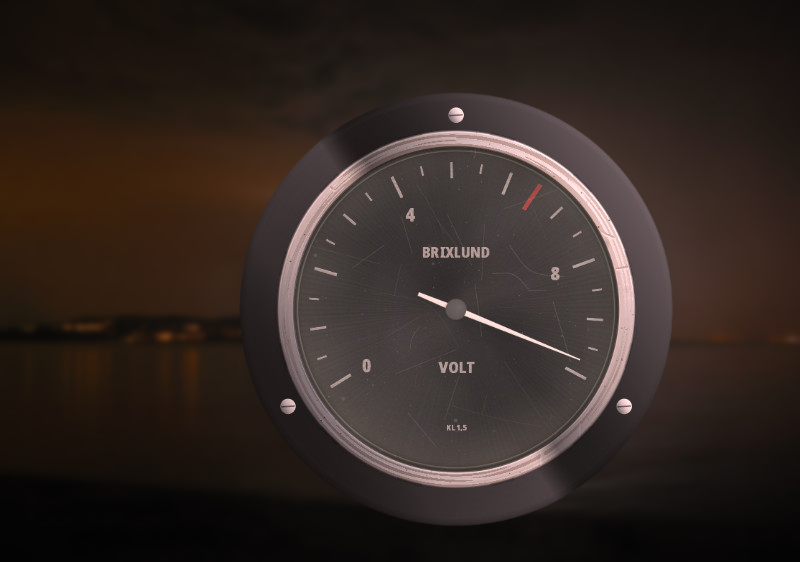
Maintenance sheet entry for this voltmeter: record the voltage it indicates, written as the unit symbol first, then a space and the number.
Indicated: V 9.75
